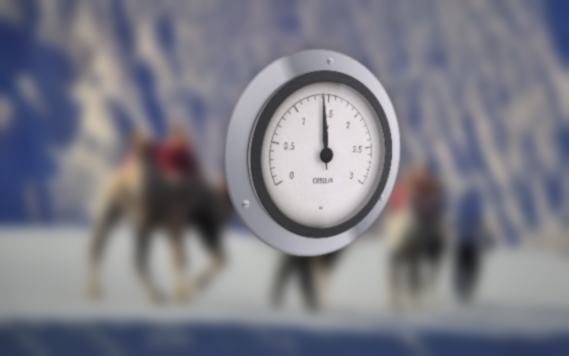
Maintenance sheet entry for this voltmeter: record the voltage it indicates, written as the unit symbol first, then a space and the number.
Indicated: V 1.4
